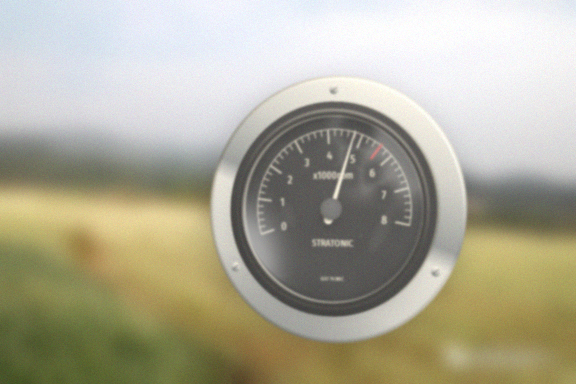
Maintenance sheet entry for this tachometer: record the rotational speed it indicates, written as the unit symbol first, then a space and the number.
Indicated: rpm 4800
